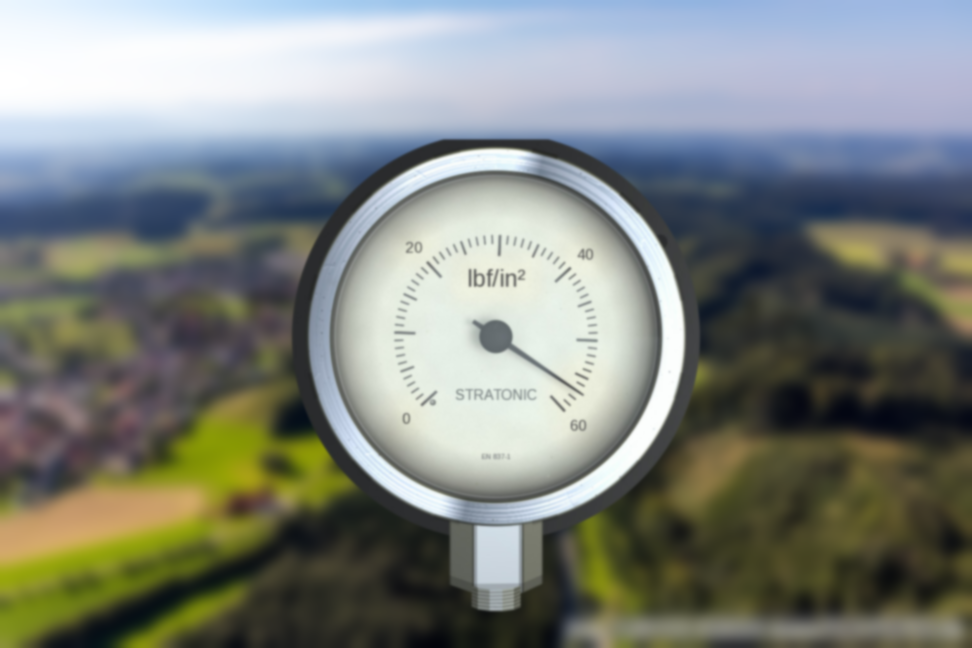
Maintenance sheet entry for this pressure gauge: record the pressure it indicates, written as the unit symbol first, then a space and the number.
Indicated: psi 57
